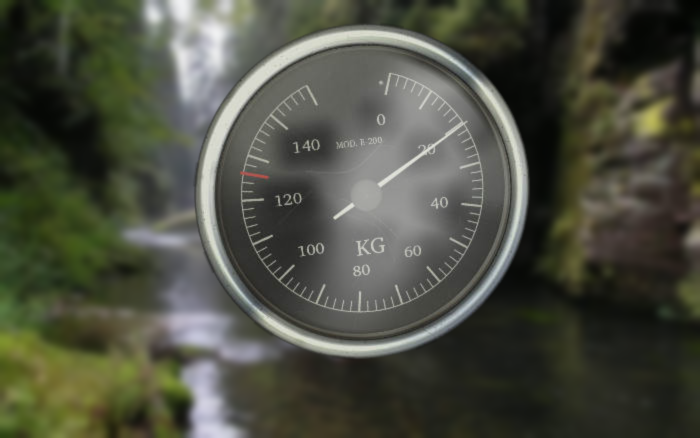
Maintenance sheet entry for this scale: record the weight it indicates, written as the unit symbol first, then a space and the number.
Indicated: kg 20
